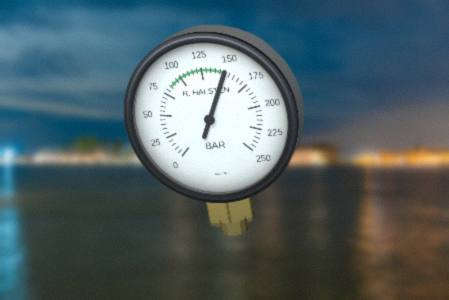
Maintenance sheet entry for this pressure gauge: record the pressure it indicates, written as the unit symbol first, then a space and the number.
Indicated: bar 150
